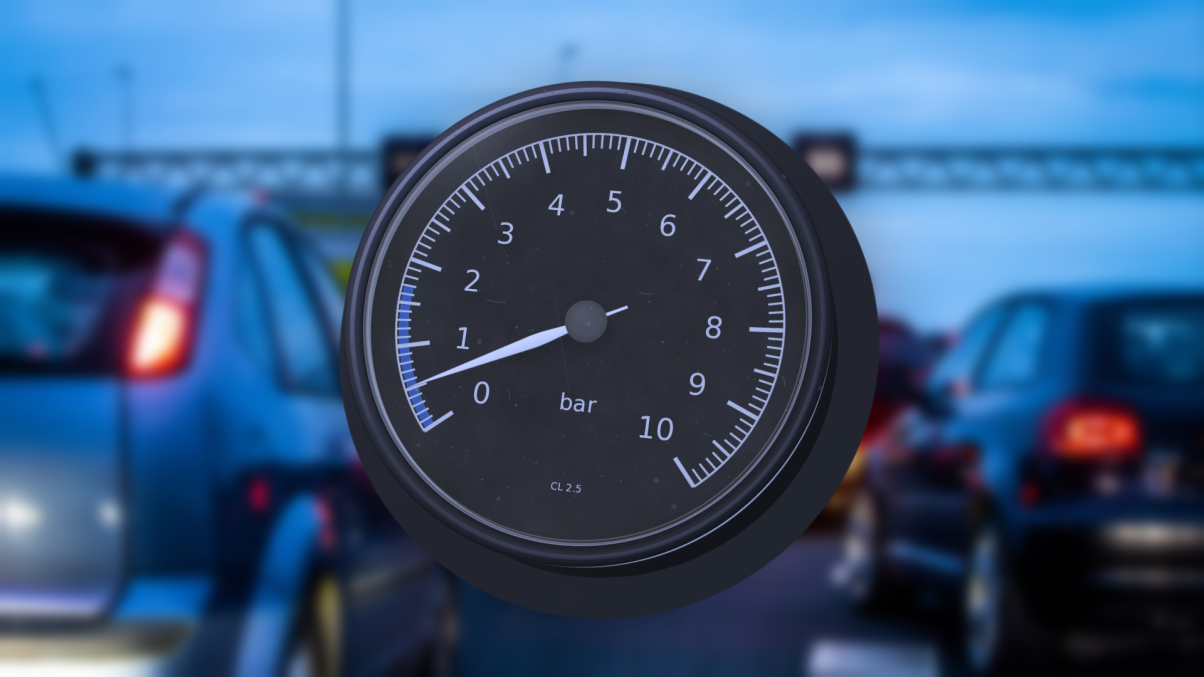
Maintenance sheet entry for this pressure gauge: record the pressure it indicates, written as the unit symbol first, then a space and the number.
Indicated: bar 0.5
